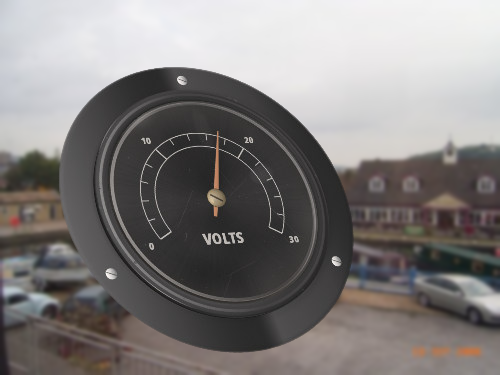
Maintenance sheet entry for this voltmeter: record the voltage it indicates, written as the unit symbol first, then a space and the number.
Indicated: V 17
